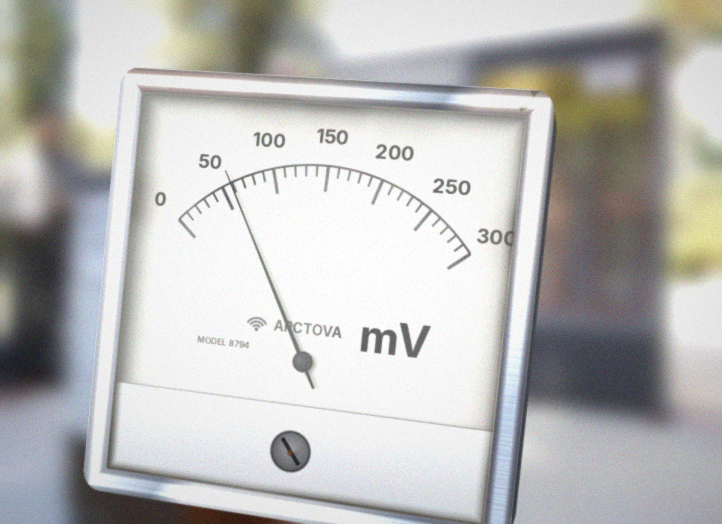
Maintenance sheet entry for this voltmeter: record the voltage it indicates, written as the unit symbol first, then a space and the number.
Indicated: mV 60
